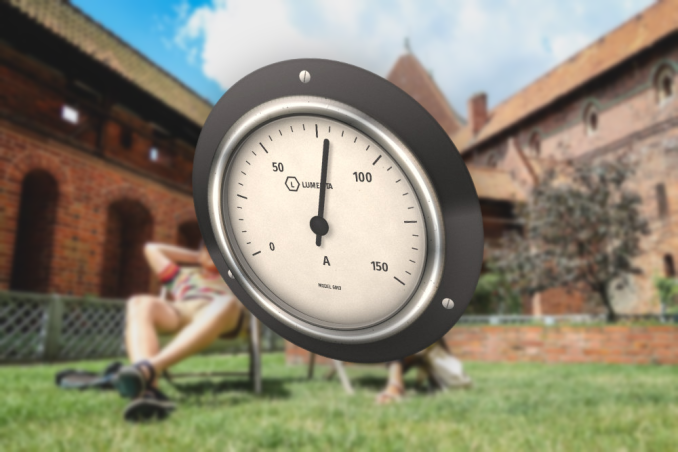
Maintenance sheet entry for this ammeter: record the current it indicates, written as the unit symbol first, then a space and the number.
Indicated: A 80
